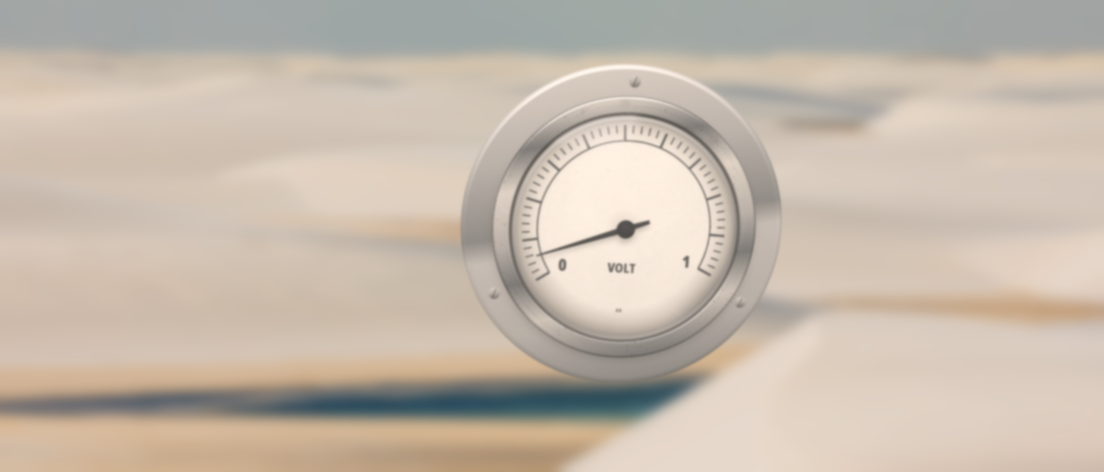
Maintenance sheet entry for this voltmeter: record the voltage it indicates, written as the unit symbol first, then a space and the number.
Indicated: V 0.06
